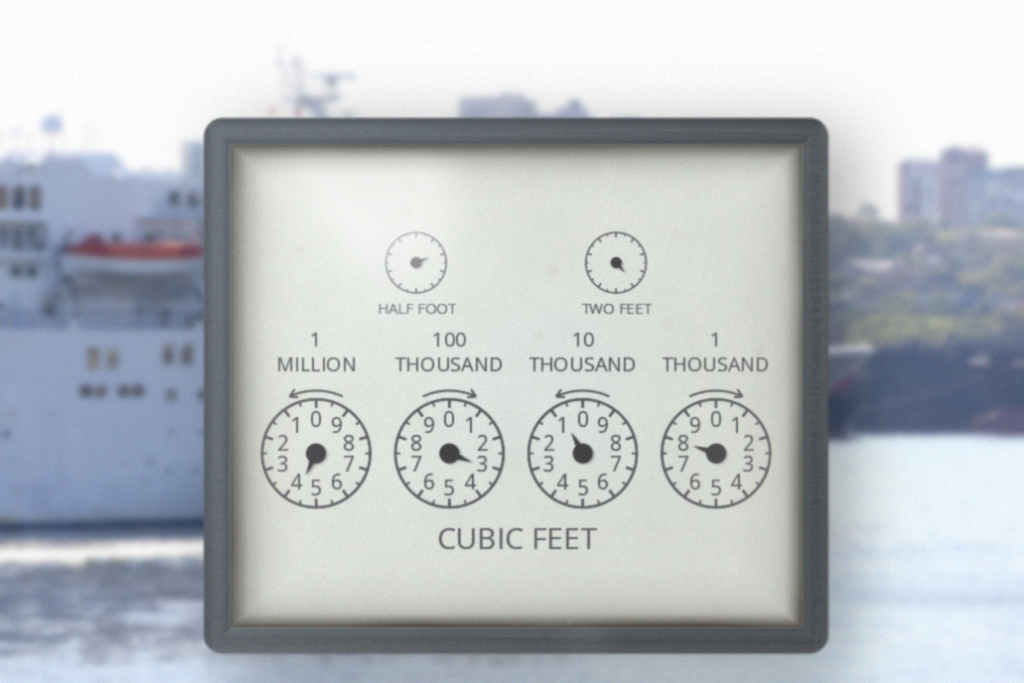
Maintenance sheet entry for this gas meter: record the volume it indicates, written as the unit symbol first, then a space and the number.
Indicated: ft³ 430800
